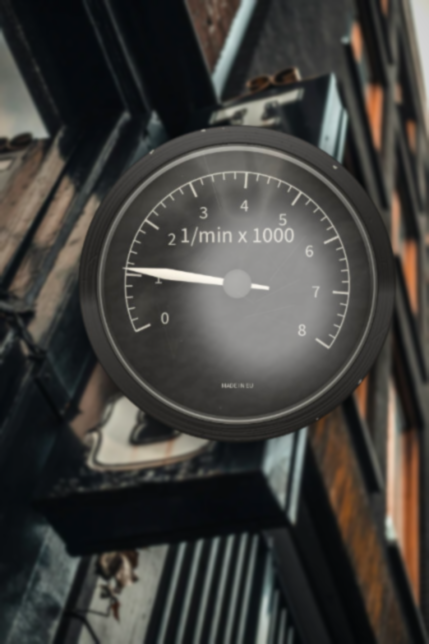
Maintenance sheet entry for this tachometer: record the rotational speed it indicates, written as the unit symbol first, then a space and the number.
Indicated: rpm 1100
